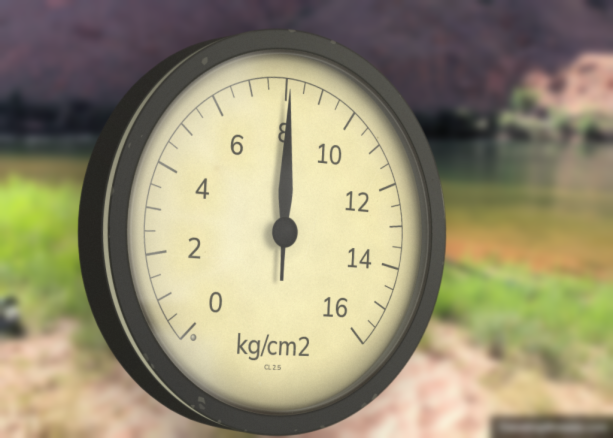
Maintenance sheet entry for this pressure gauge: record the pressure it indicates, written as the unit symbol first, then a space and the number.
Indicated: kg/cm² 8
